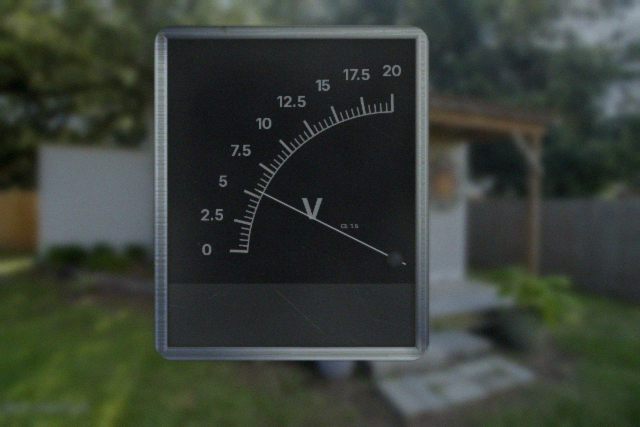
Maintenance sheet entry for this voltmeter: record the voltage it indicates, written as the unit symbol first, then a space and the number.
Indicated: V 5.5
